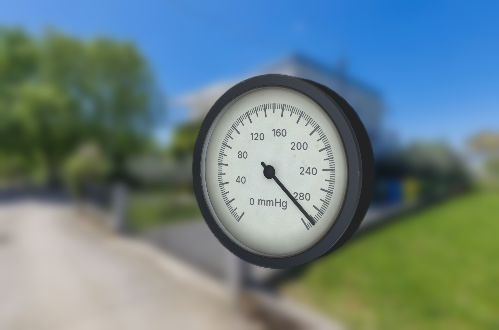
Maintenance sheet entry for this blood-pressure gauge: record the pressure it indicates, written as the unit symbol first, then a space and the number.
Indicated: mmHg 290
